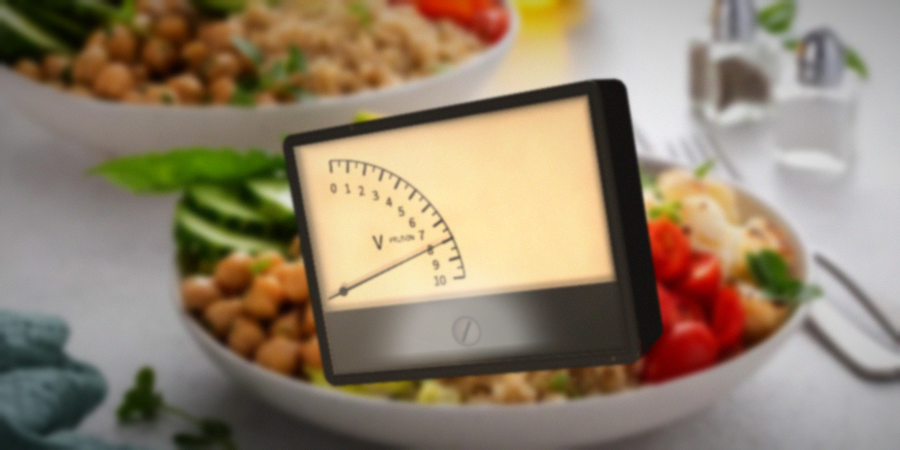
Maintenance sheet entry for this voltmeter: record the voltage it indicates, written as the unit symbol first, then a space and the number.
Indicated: V 8
